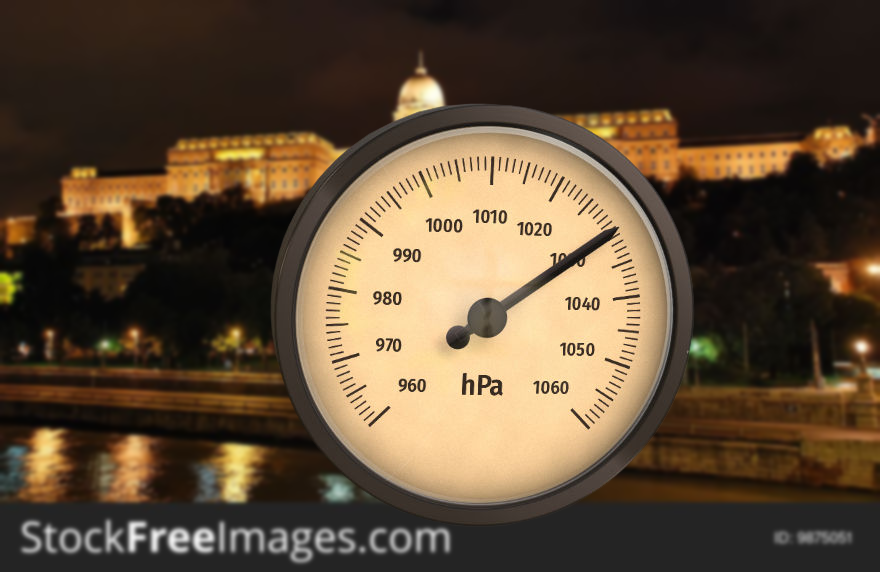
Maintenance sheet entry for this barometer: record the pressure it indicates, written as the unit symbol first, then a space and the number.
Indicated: hPa 1030
